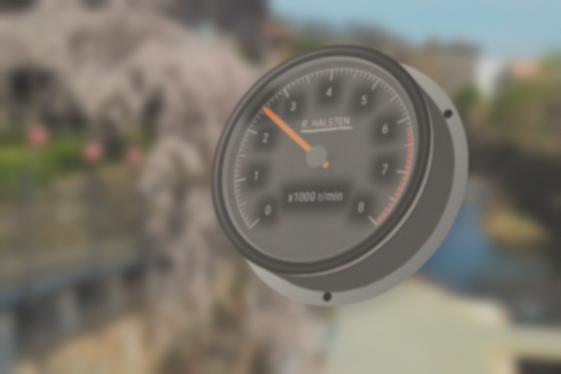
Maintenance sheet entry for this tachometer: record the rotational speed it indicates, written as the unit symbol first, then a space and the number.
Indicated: rpm 2500
